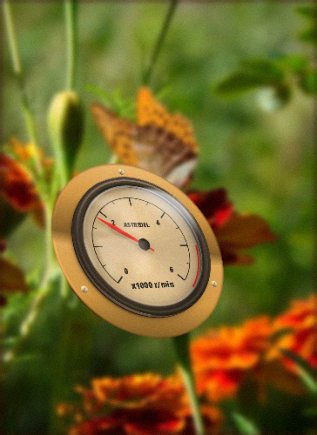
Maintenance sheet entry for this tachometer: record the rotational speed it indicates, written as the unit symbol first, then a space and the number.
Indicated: rpm 1750
